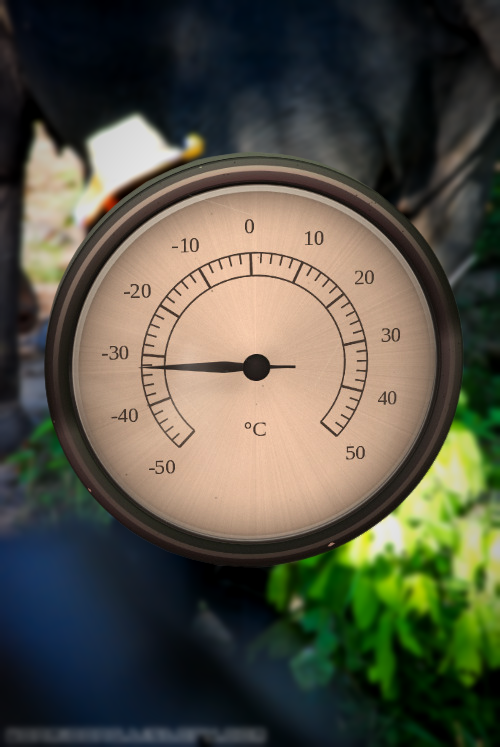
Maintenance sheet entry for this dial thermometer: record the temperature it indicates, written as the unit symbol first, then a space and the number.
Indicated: °C -32
